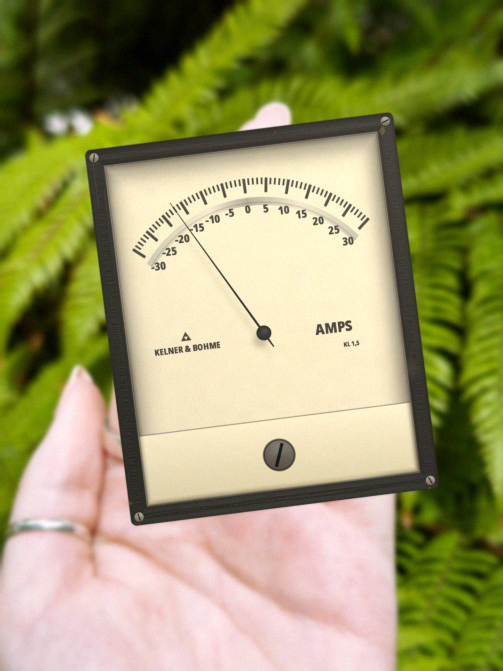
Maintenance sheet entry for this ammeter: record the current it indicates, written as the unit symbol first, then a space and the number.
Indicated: A -17
